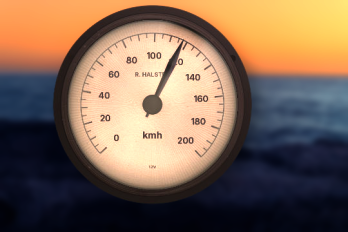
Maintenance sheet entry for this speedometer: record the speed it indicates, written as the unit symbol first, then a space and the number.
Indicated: km/h 117.5
